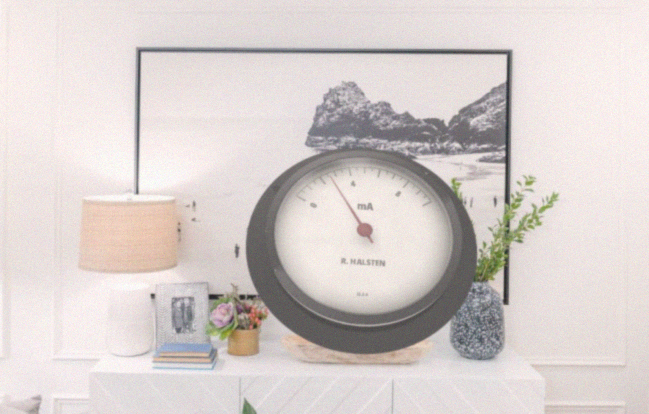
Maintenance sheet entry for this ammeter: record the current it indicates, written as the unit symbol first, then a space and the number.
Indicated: mA 2.5
